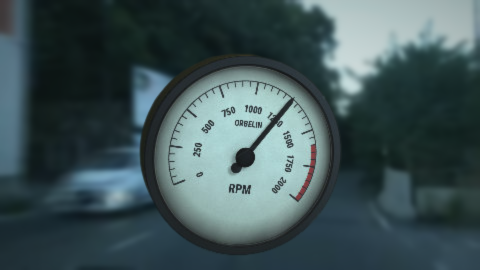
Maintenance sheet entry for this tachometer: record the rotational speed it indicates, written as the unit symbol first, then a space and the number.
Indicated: rpm 1250
